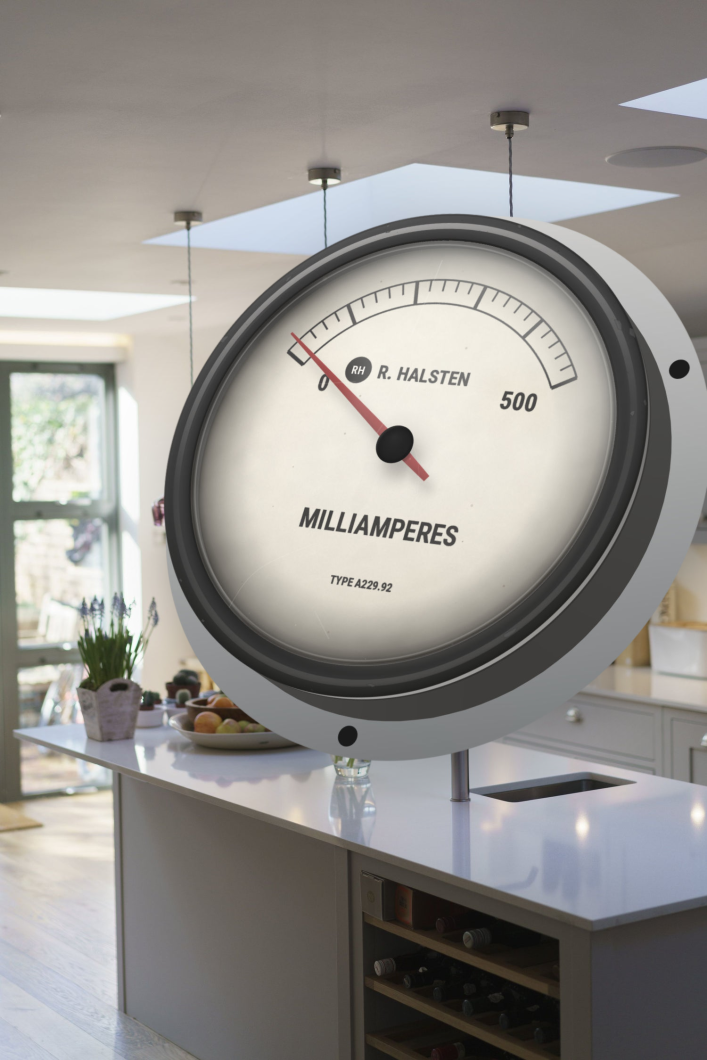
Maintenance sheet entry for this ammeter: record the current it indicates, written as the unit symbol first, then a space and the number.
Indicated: mA 20
